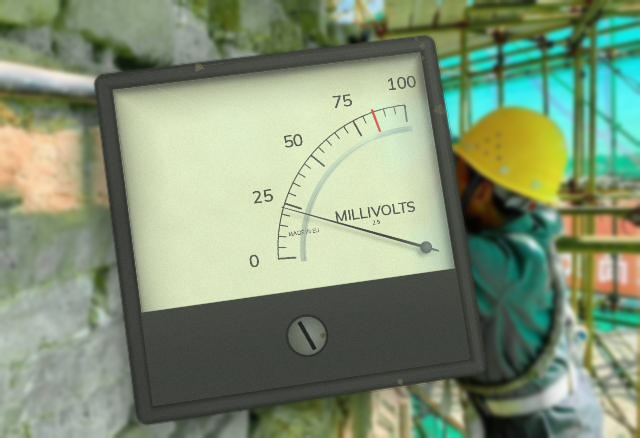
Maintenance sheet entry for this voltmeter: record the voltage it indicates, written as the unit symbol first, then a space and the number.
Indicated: mV 22.5
